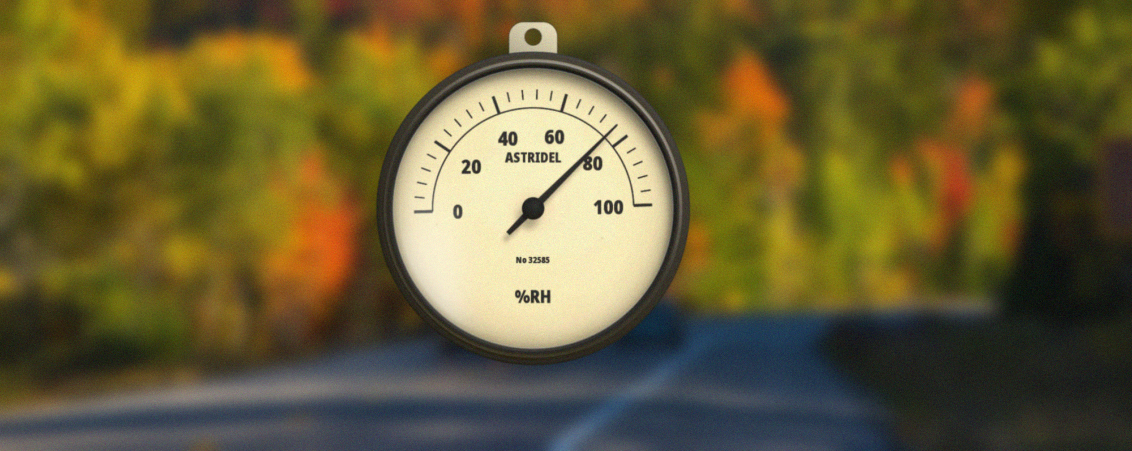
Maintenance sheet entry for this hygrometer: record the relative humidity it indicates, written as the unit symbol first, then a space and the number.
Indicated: % 76
